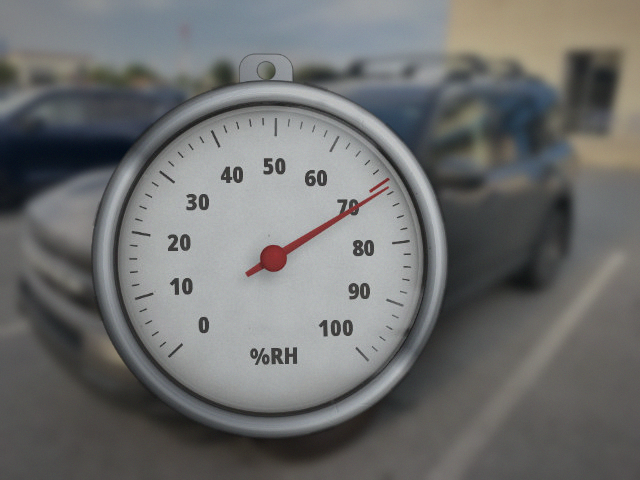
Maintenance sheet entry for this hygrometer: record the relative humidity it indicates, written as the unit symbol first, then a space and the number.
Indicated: % 71
